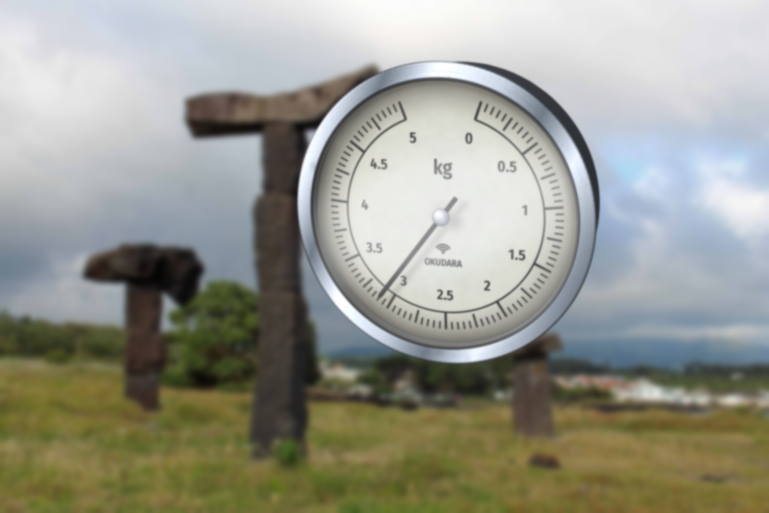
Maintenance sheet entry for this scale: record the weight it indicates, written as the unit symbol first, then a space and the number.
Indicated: kg 3.1
